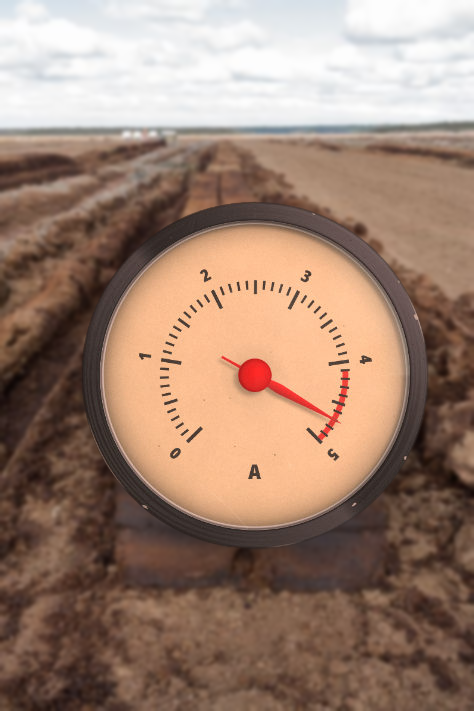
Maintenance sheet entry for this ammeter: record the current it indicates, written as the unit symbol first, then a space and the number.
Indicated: A 4.7
